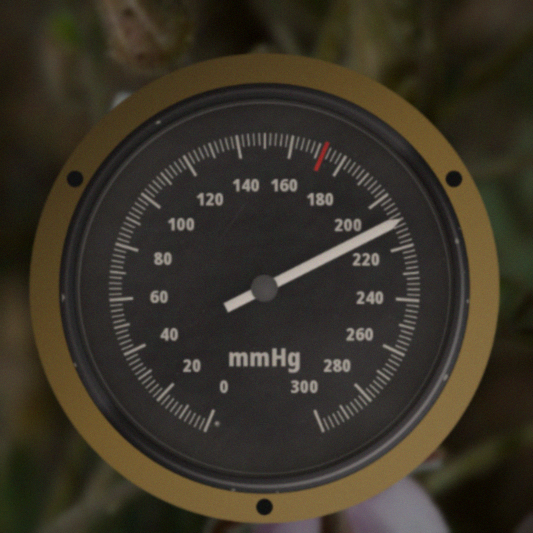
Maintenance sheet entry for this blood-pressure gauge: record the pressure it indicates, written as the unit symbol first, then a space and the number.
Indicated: mmHg 210
